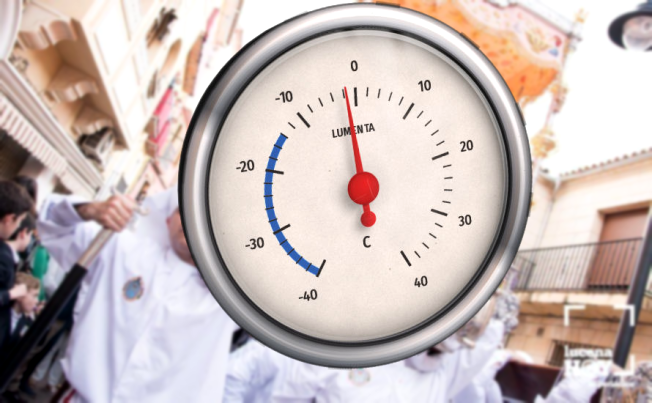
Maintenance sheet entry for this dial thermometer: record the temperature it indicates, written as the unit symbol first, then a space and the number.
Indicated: °C -2
